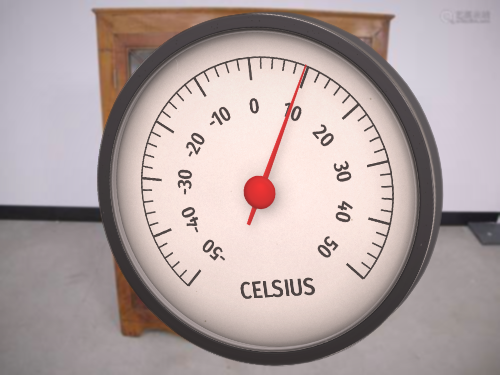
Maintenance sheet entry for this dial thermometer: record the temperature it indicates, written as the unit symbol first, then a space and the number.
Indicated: °C 10
